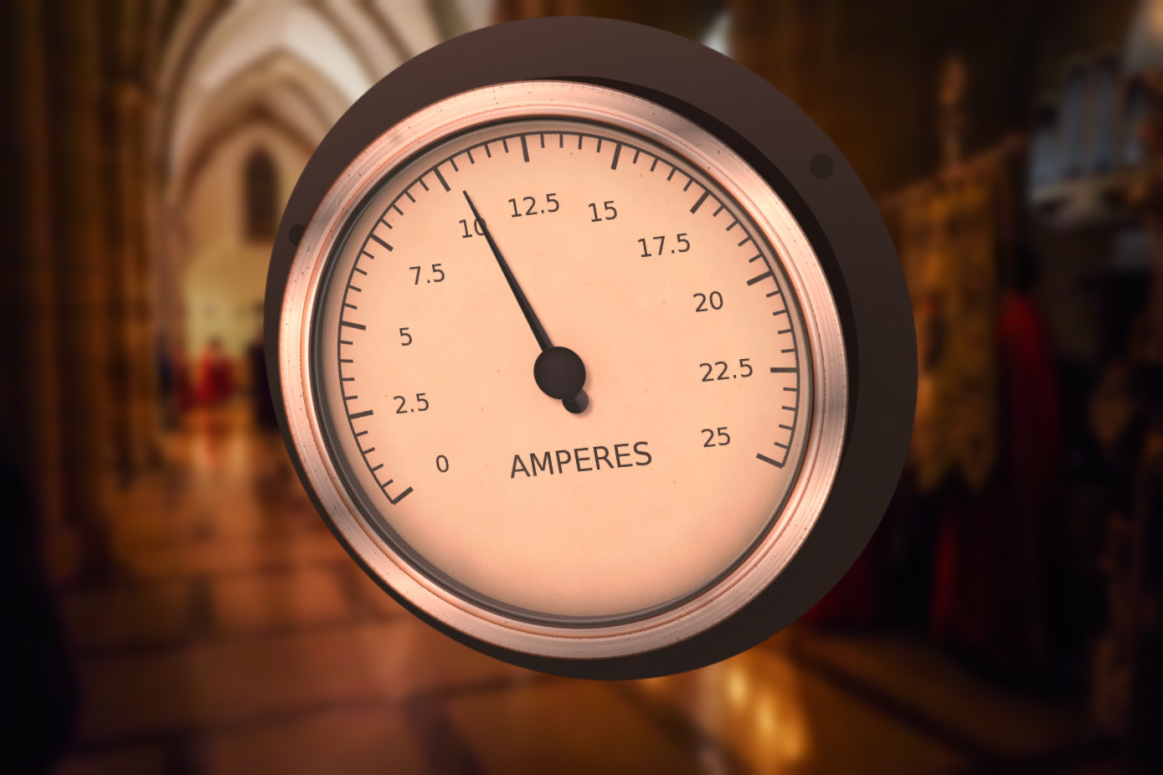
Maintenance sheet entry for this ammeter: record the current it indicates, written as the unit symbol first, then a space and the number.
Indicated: A 10.5
